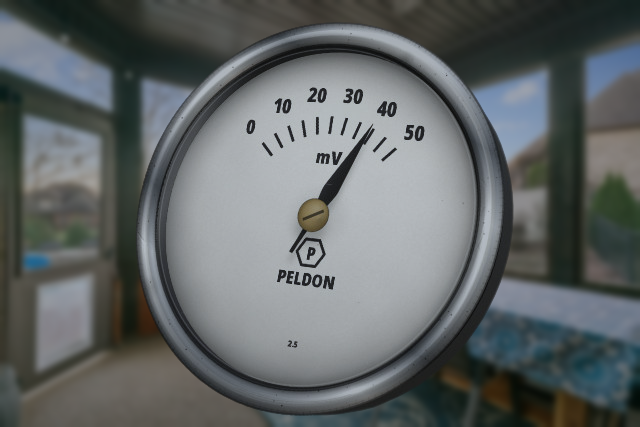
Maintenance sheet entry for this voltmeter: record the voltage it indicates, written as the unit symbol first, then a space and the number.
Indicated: mV 40
